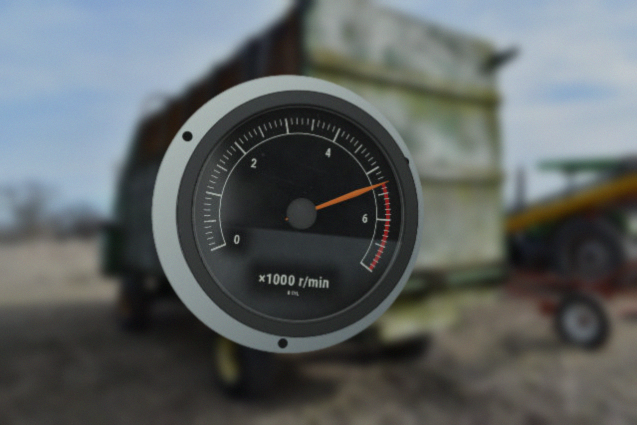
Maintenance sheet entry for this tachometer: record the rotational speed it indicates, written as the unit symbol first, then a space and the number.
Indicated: rpm 5300
